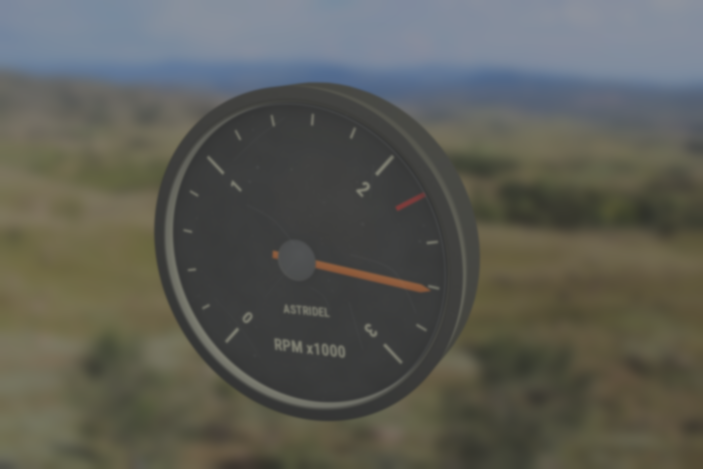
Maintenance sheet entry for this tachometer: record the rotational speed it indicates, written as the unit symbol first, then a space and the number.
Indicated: rpm 2600
